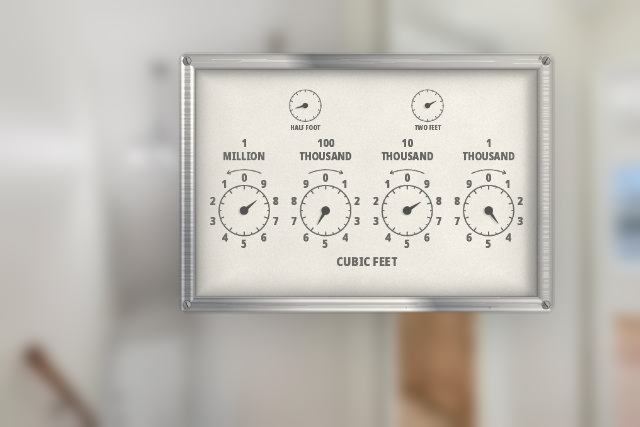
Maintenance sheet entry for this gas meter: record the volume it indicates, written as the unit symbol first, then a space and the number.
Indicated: ft³ 858400
